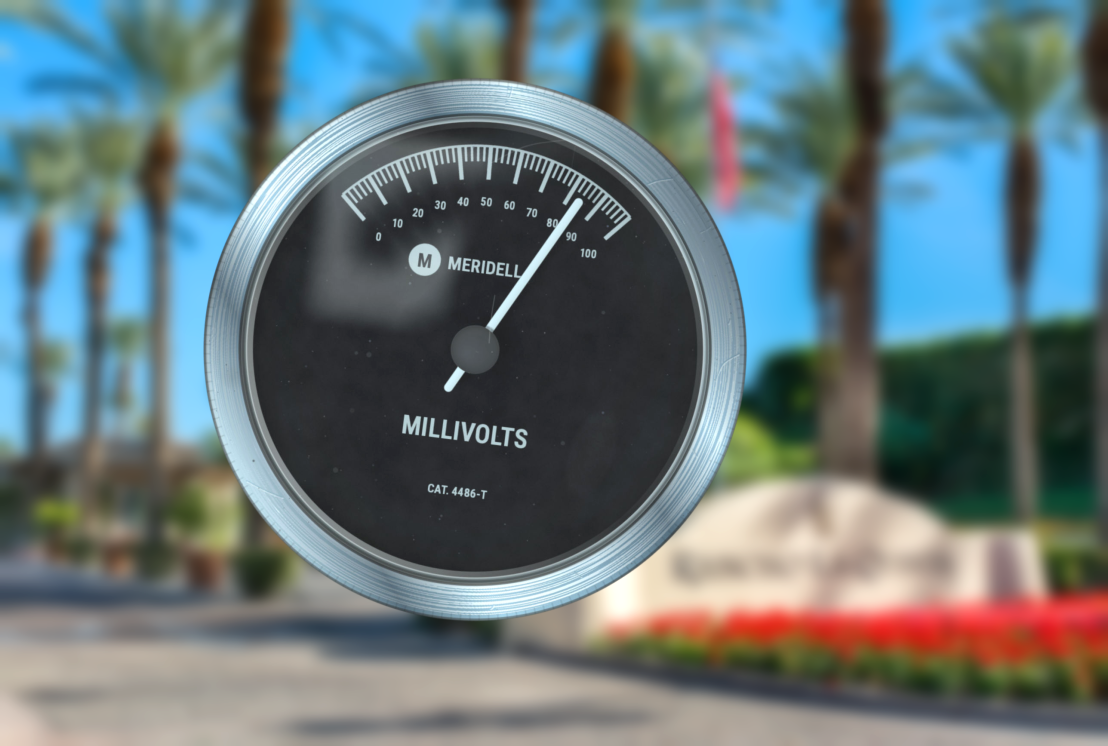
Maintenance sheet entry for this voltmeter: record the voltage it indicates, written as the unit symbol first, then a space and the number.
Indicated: mV 84
